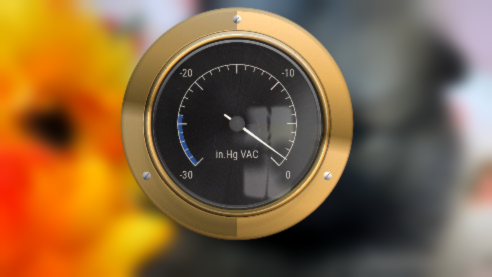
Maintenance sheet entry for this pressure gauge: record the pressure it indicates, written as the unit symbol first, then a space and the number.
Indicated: inHg -1
